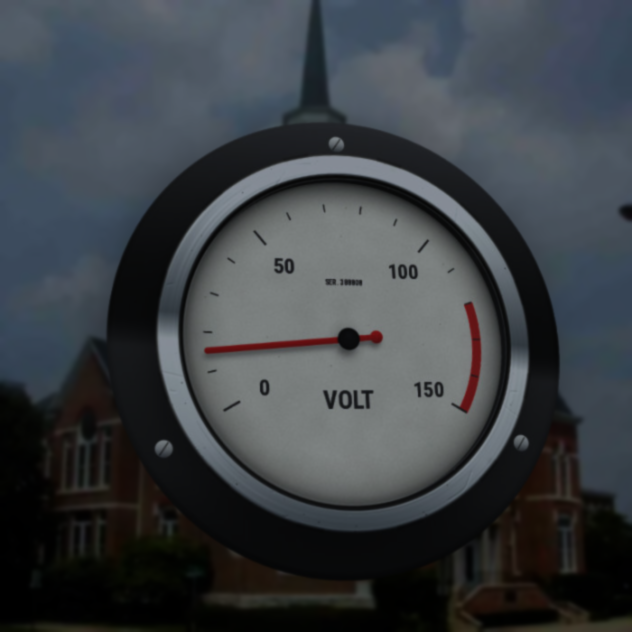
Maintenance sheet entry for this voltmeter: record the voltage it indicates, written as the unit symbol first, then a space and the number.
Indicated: V 15
